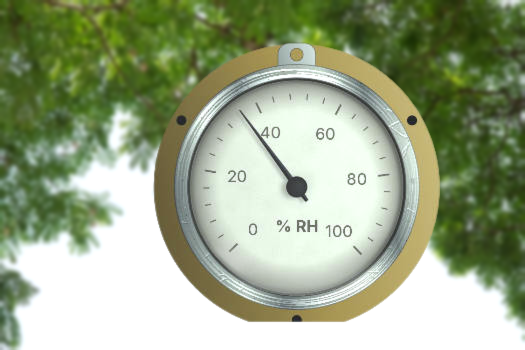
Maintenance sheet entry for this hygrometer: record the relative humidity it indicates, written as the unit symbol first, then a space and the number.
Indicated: % 36
